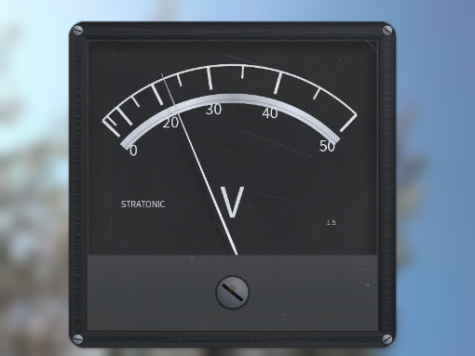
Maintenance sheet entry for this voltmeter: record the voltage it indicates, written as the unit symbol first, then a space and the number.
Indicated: V 22.5
